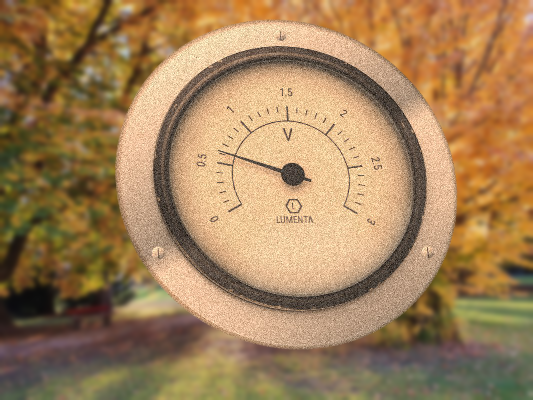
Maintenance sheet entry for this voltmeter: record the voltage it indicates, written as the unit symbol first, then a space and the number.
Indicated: V 0.6
